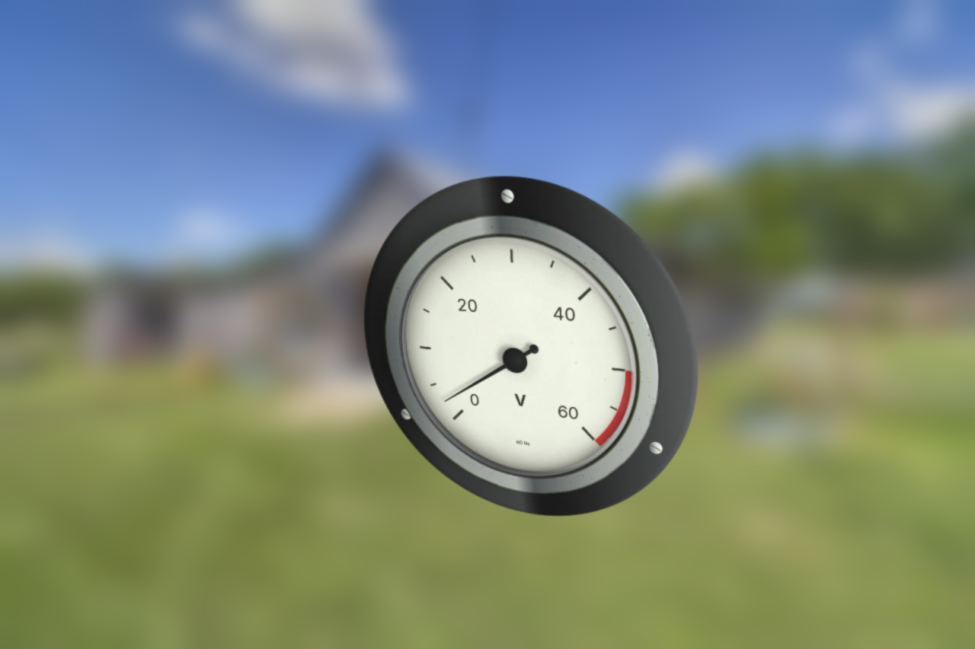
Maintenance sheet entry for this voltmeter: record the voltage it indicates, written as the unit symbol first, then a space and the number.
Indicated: V 2.5
